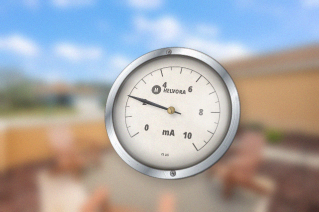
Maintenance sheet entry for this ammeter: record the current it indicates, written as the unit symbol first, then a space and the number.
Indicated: mA 2
